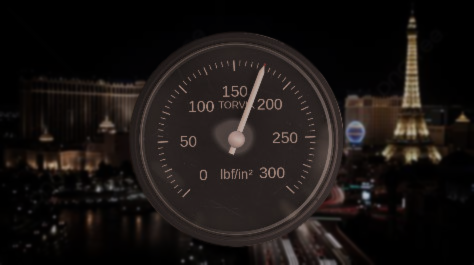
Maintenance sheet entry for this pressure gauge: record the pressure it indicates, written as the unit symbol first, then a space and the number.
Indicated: psi 175
